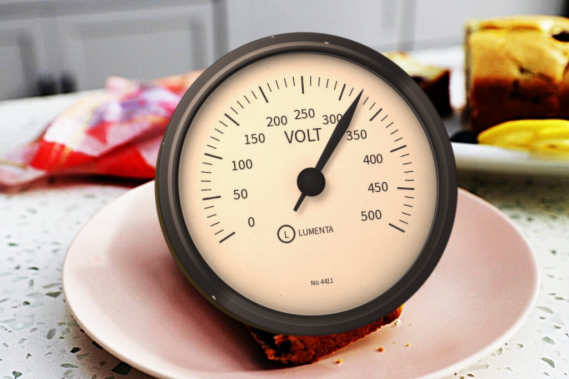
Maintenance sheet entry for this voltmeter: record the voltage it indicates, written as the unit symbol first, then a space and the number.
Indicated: V 320
